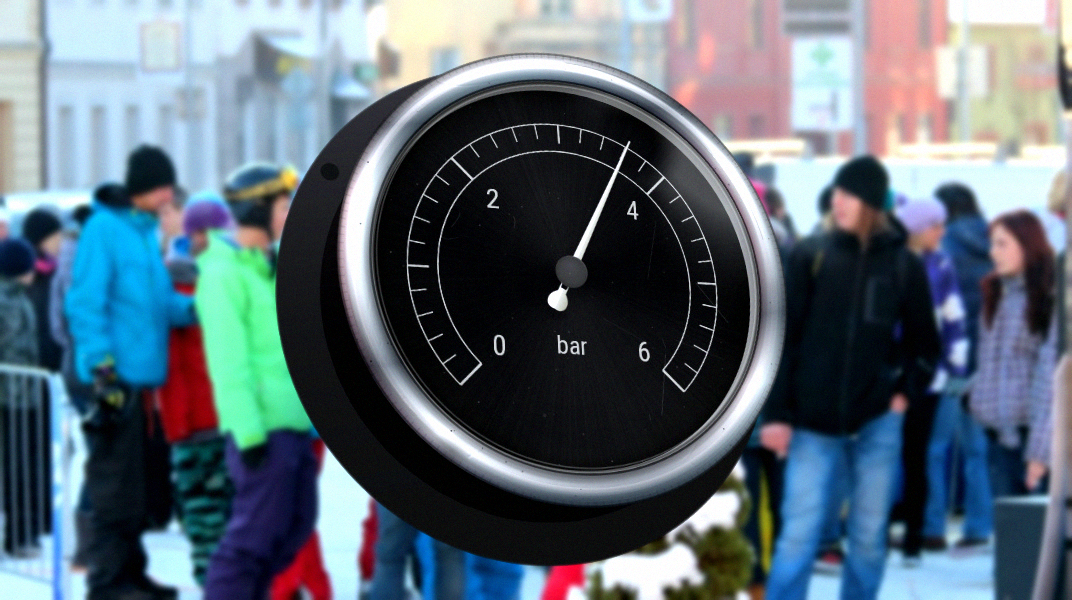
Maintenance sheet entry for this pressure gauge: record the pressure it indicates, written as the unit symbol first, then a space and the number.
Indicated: bar 3.6
